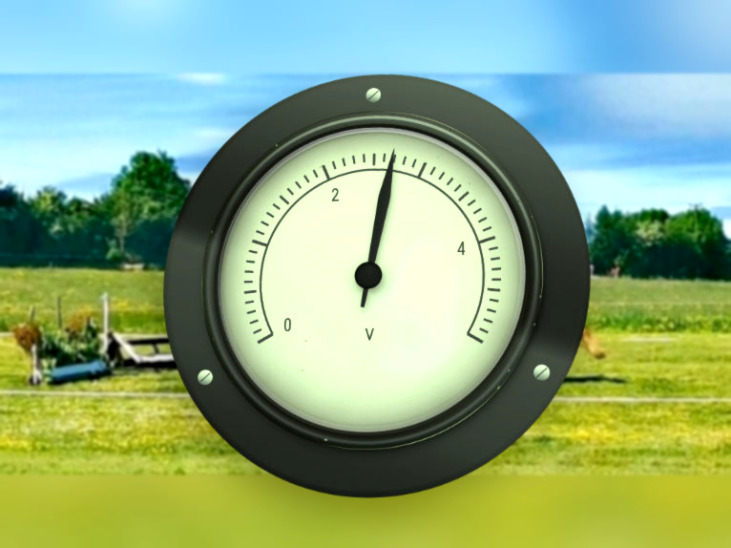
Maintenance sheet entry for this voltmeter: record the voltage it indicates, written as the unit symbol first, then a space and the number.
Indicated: V 2.7
